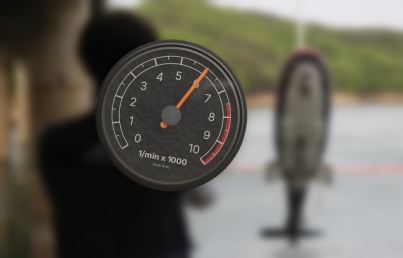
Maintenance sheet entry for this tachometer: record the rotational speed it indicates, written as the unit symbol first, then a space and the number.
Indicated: rpm 6000
